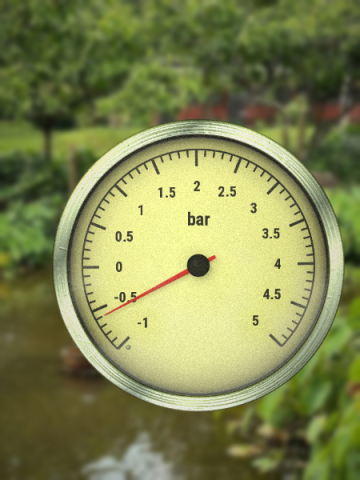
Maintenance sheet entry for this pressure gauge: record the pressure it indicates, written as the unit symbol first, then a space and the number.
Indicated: bar -0.6
